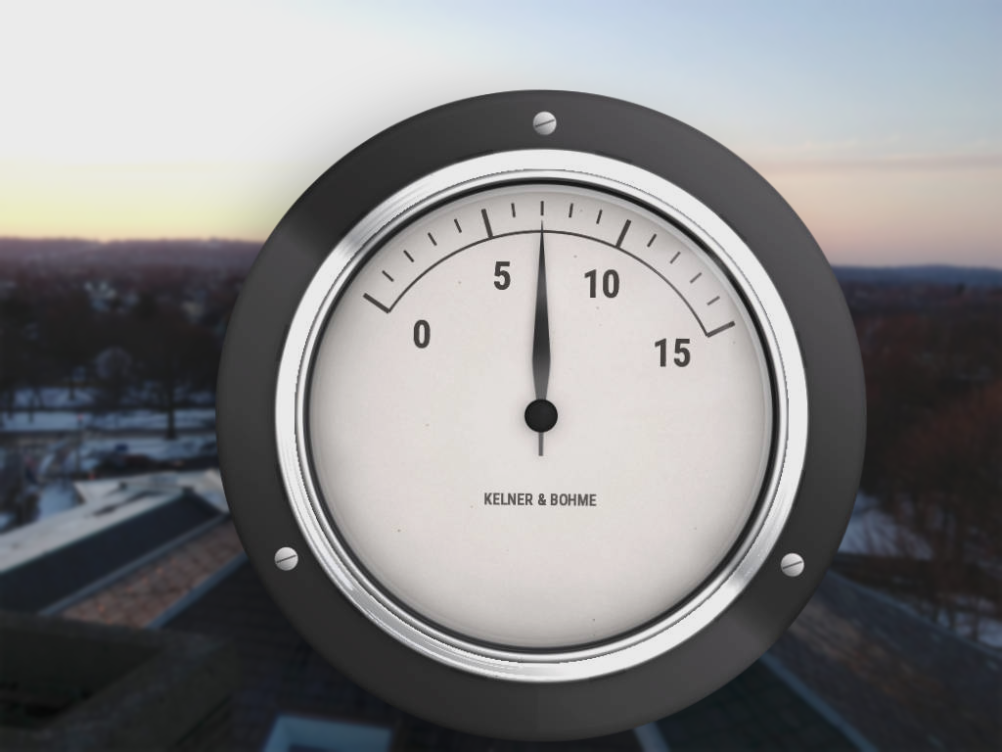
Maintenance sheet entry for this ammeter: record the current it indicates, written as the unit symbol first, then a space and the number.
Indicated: A 7
